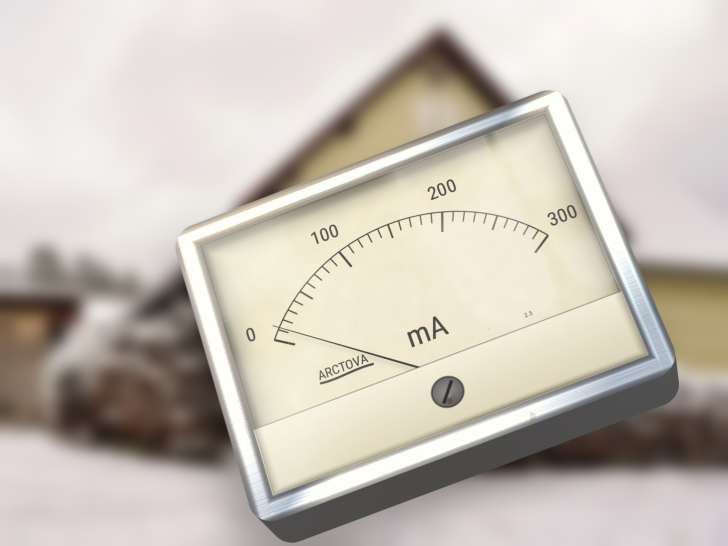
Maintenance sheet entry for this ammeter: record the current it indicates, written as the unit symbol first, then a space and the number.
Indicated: mA 10
